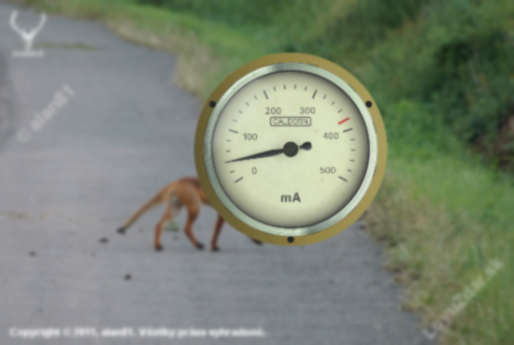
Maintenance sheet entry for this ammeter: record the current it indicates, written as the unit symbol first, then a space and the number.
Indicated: mA 40
